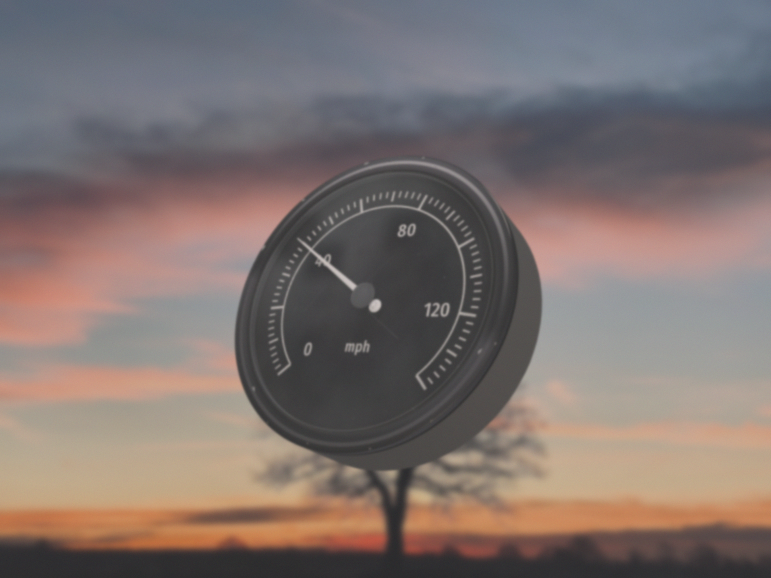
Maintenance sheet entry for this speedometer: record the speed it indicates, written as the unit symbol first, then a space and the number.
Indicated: mph 40
